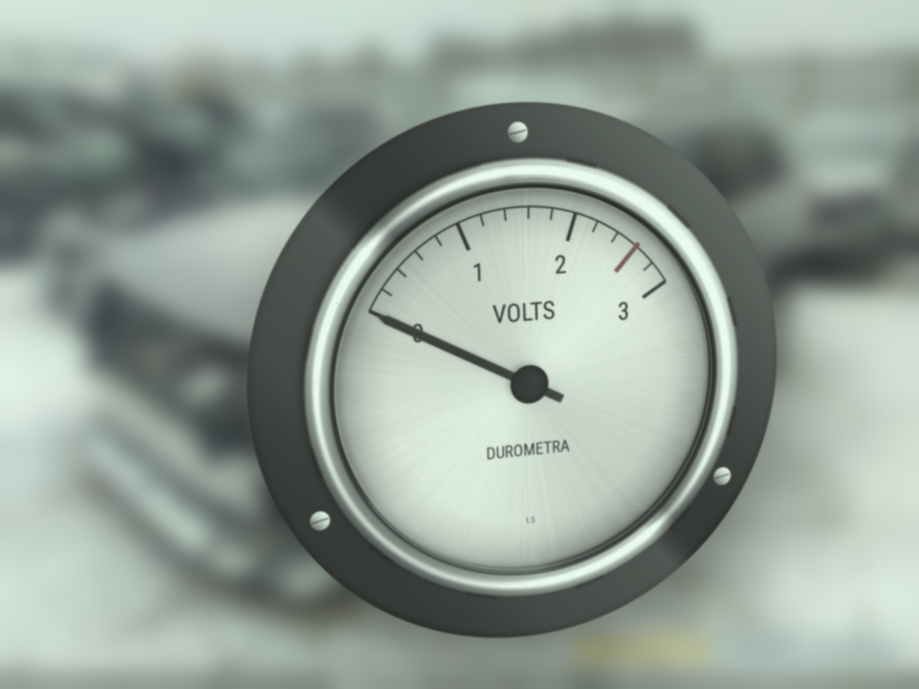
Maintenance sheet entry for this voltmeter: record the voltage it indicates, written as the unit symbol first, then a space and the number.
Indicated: V 0
